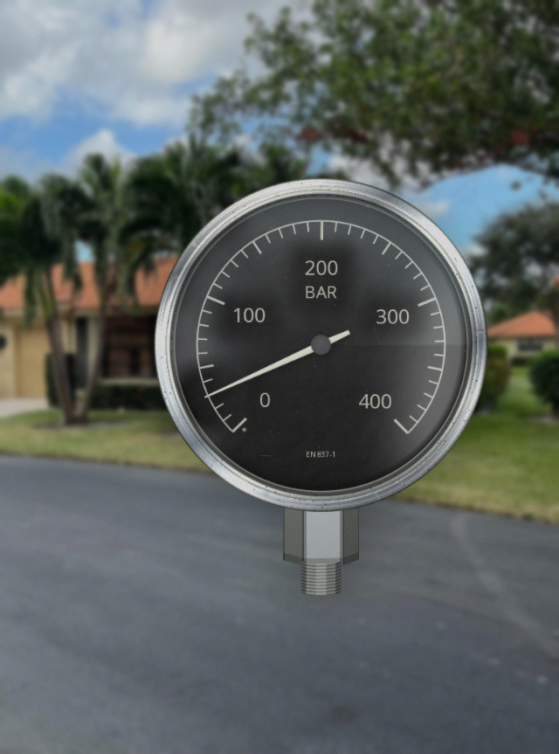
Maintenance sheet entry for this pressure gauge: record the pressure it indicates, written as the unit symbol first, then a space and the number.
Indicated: bar 30
